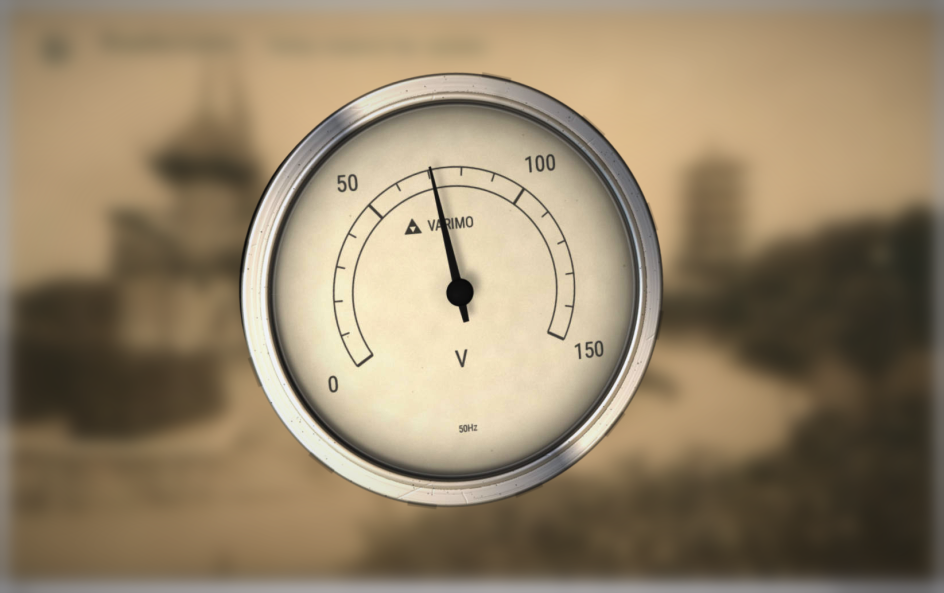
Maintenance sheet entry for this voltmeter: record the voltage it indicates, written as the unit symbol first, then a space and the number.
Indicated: V 70
